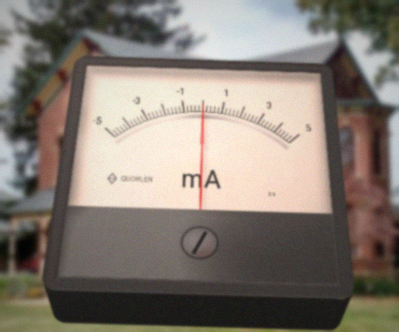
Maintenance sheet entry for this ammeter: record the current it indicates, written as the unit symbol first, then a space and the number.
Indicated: mA 0
